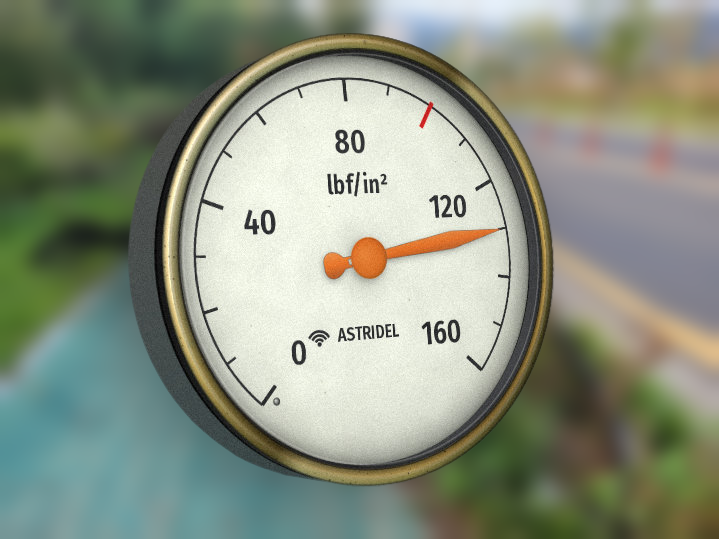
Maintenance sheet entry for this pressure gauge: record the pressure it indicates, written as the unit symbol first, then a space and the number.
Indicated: psi 130
